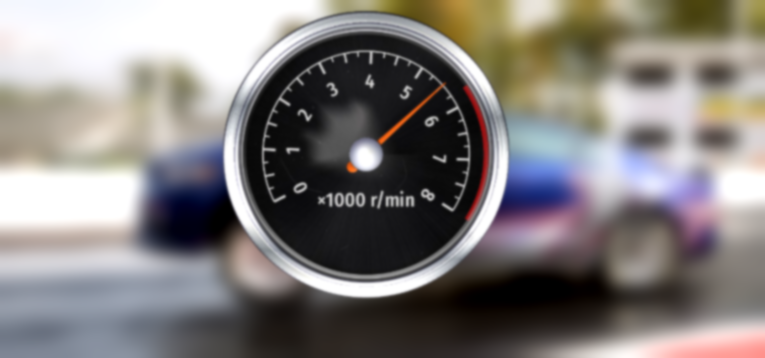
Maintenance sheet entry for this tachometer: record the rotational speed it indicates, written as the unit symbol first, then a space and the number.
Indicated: rpm 5500
